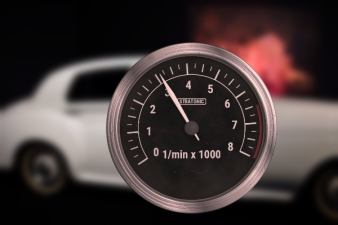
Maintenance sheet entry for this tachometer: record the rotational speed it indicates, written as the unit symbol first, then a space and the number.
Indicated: rpm 3125
